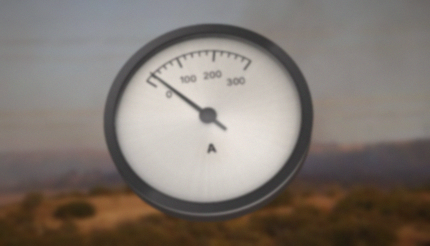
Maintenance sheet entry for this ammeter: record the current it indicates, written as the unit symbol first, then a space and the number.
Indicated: A 20
